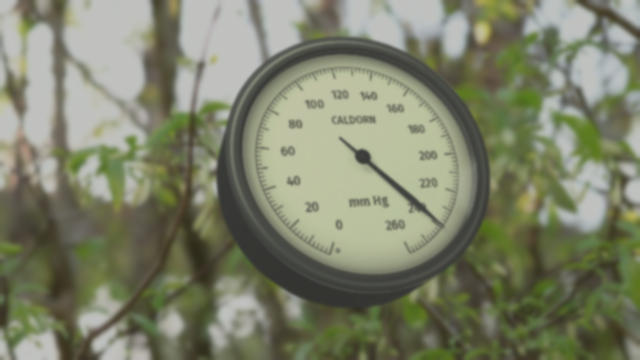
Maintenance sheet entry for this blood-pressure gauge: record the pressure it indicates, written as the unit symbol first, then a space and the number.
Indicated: mmHg 240
